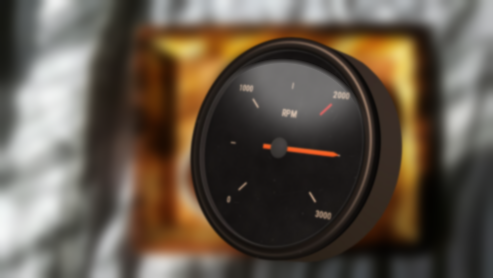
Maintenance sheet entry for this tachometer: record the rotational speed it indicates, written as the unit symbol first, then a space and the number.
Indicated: rpm 2500
